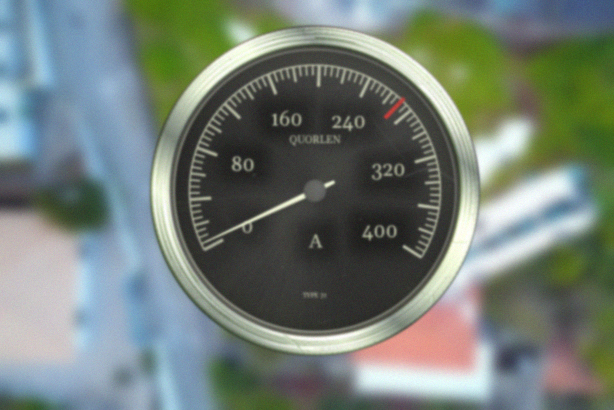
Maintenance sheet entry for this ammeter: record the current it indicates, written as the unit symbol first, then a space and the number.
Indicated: A 5
